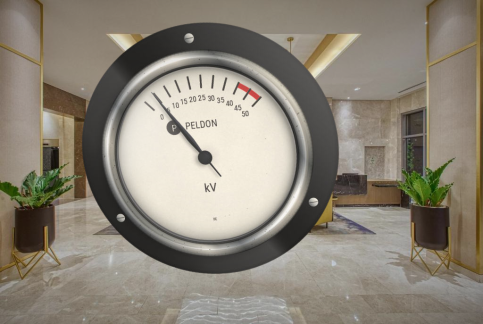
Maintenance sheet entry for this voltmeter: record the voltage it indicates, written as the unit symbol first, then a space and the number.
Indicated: kV 5
